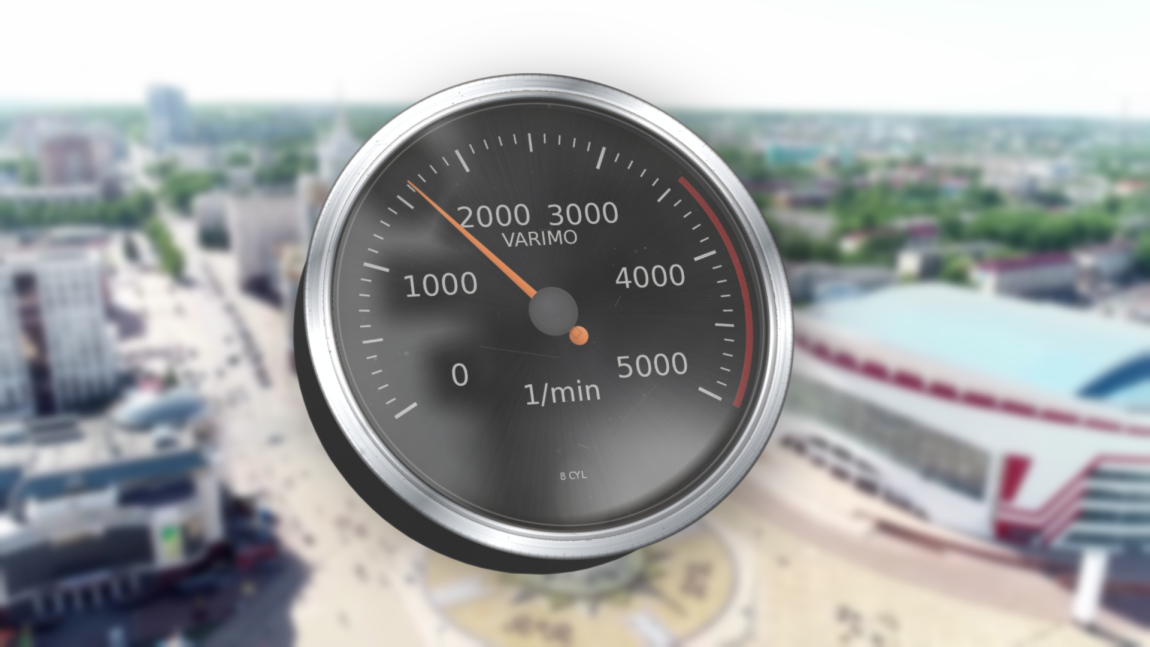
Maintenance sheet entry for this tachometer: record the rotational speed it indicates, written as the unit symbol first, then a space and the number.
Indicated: rpm 1600
